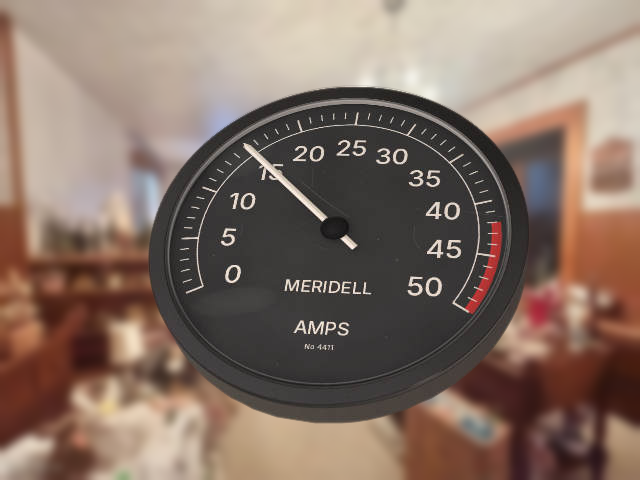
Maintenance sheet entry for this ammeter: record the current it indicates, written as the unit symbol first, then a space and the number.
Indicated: A 15
